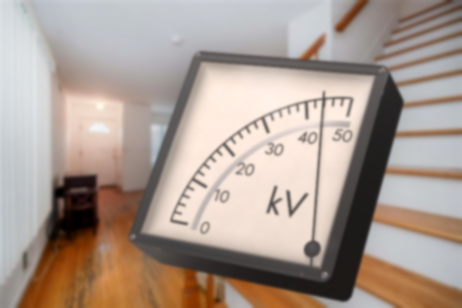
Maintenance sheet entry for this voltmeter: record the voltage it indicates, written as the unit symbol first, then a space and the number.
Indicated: kV 44
